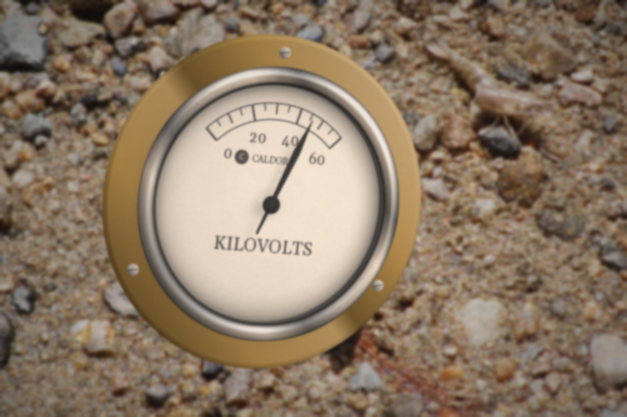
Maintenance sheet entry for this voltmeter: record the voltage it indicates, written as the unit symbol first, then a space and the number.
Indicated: kV 45
